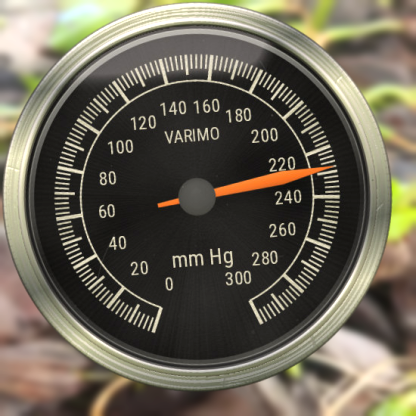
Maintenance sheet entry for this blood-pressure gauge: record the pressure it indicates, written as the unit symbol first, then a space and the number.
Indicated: mmHg 228
